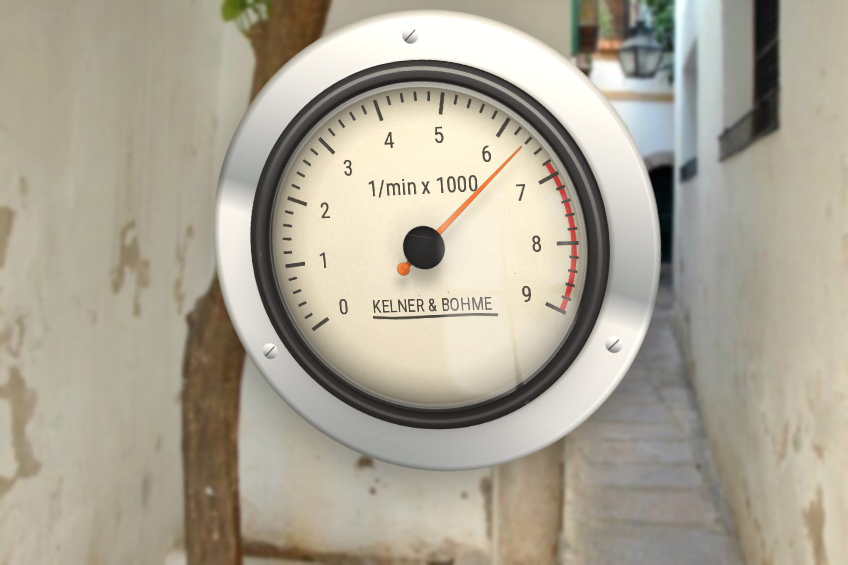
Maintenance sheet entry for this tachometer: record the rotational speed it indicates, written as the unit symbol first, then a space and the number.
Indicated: rpm 6400
